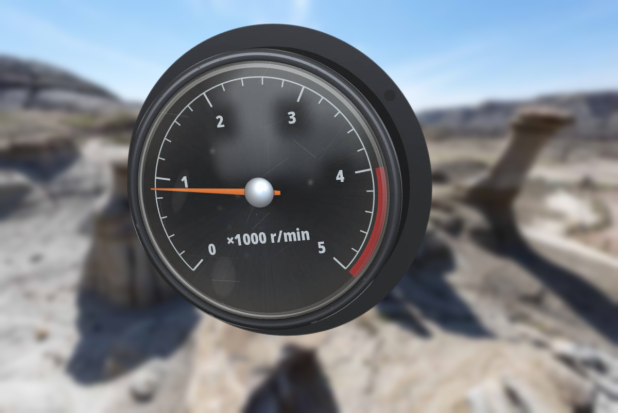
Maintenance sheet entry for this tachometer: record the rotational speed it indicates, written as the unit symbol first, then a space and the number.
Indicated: rpm 900
